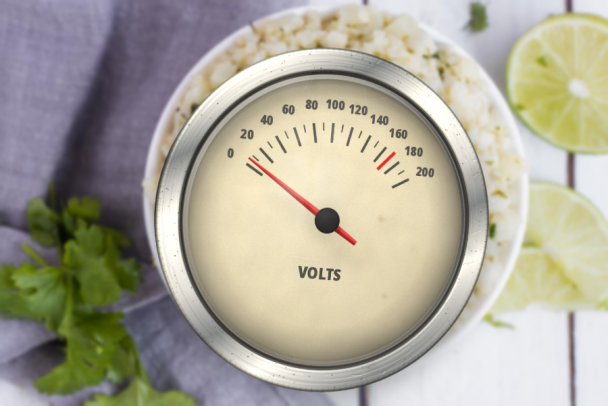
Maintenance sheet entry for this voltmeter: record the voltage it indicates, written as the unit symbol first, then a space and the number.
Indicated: V 5
